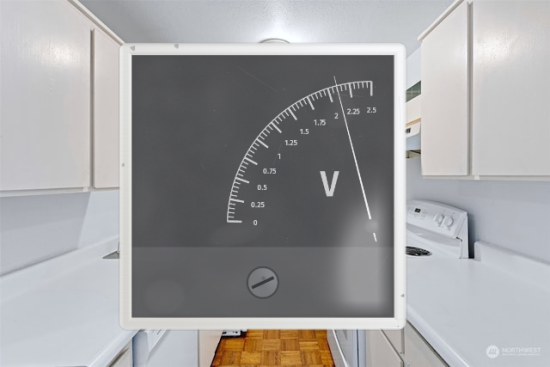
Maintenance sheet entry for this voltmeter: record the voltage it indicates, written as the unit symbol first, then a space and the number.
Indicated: V 2.1
